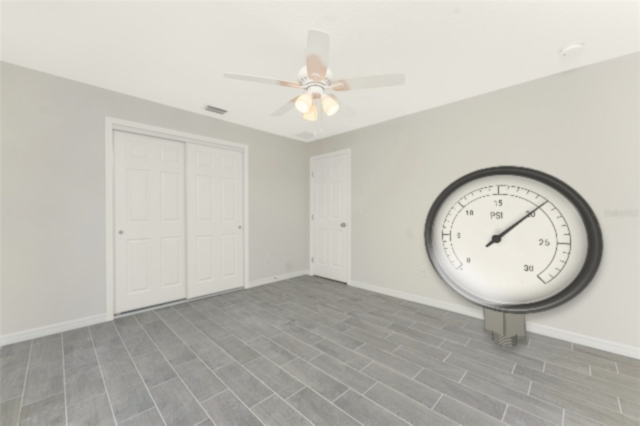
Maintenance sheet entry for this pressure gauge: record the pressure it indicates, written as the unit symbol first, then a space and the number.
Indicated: psi 20
